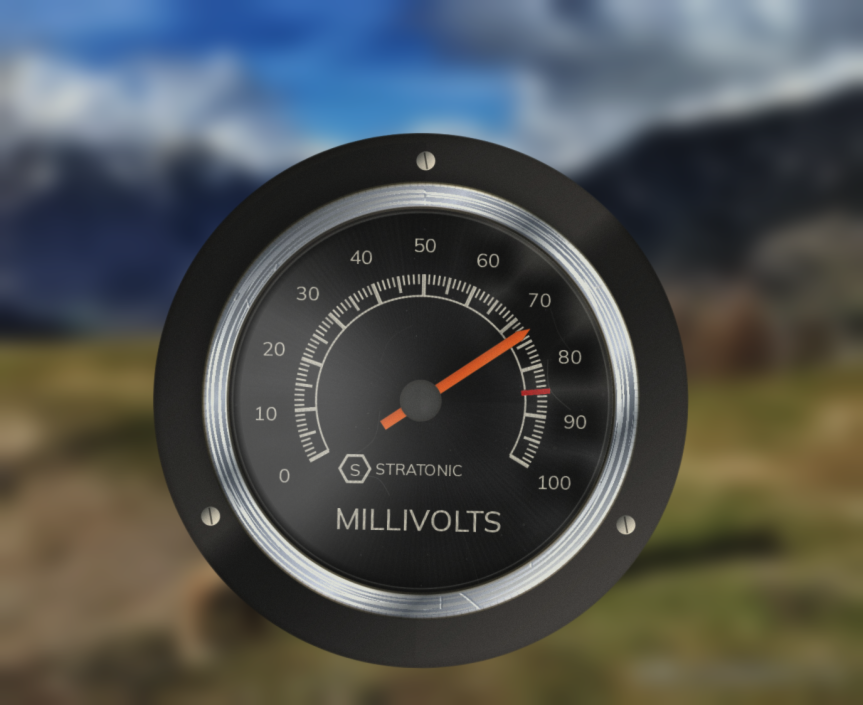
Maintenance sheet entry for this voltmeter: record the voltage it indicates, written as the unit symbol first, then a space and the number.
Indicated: mV 73
